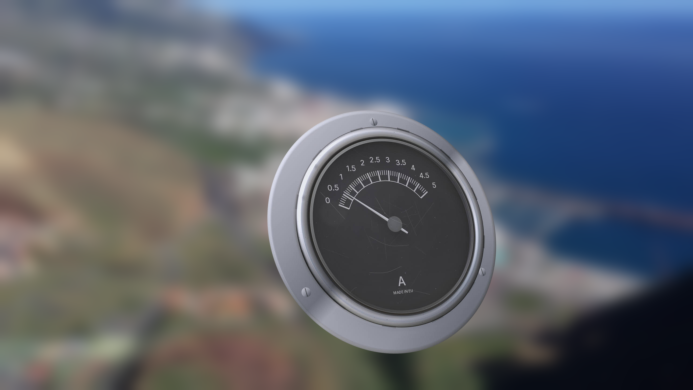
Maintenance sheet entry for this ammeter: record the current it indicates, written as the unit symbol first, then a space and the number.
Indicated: A 0.5
